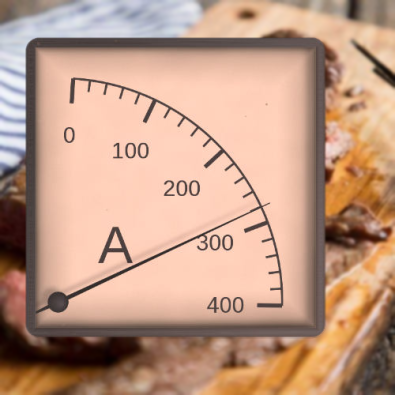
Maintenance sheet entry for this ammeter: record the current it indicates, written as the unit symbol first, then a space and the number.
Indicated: A 280
